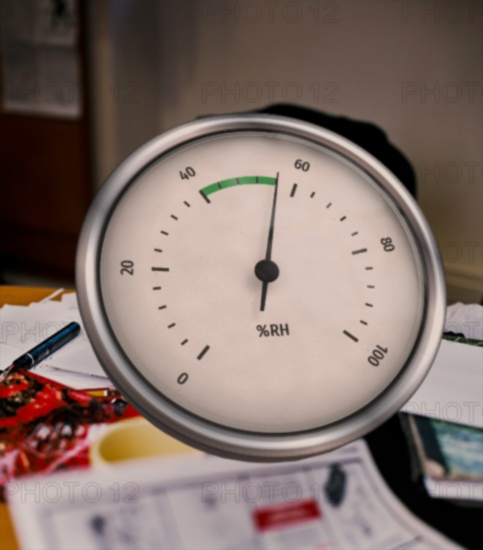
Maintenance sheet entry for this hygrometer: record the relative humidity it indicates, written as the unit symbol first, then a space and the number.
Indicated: % 56
